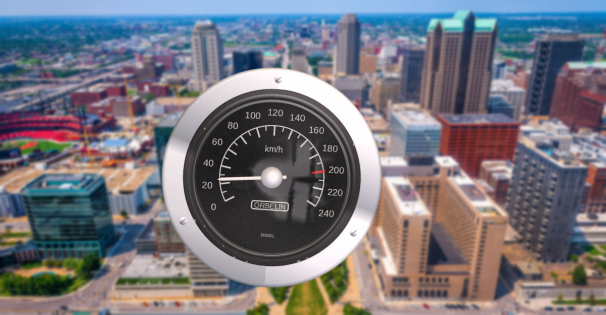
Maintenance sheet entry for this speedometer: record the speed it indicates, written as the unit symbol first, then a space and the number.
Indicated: km/h 25
